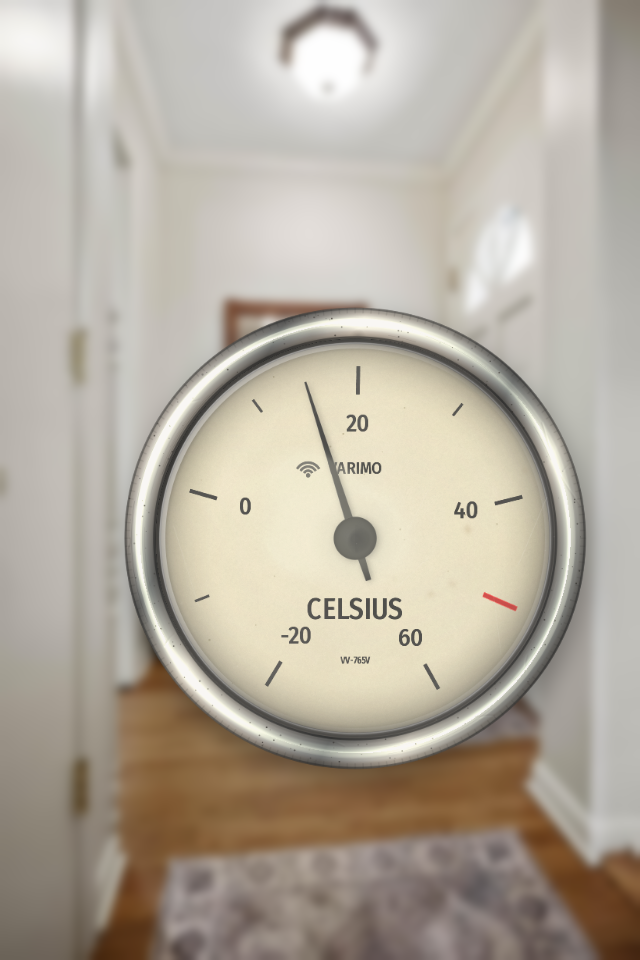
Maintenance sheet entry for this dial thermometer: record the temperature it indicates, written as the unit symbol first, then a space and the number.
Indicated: °C 15
